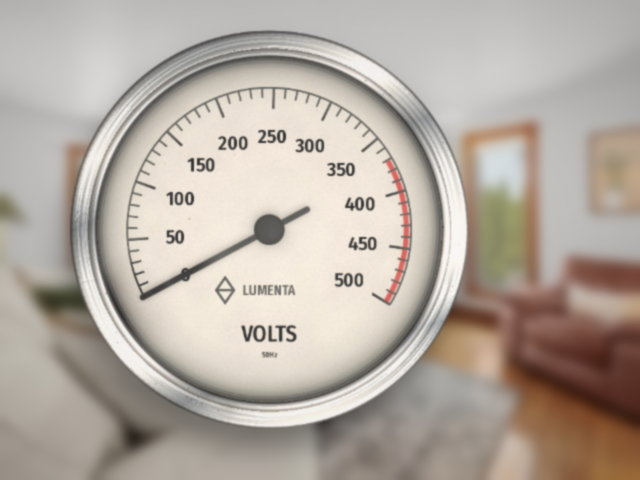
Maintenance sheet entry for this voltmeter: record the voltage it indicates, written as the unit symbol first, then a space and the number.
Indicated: V 0
